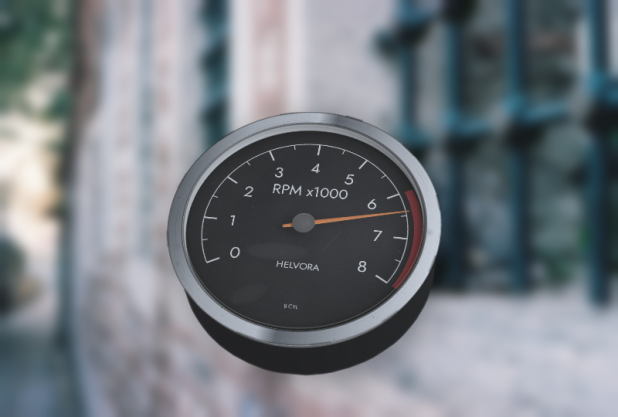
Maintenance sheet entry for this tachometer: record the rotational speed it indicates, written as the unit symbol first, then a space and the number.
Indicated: rpm 6500
